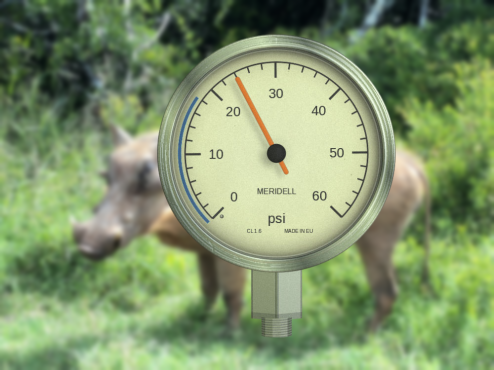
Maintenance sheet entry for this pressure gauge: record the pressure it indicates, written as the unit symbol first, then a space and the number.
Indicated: psi 24
